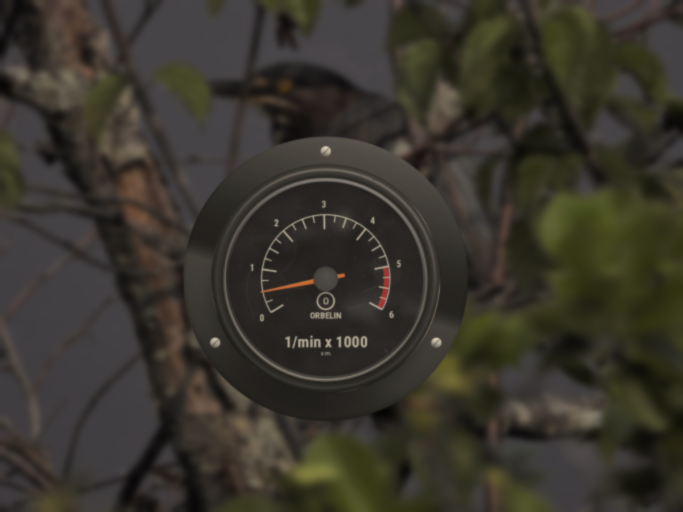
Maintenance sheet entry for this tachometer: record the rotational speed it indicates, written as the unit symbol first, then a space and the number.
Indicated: rpm 500
